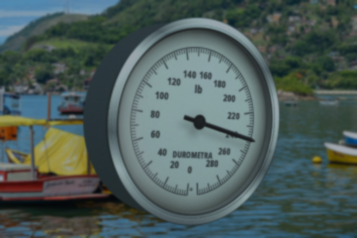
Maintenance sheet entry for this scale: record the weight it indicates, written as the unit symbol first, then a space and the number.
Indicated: lb 240
